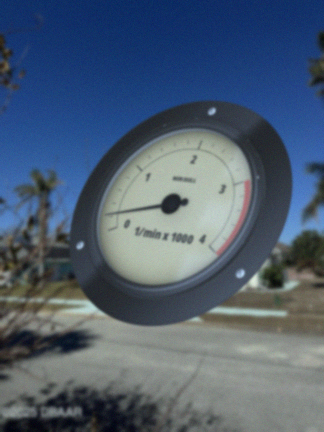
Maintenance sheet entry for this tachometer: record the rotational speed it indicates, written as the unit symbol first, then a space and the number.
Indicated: rpm 200
